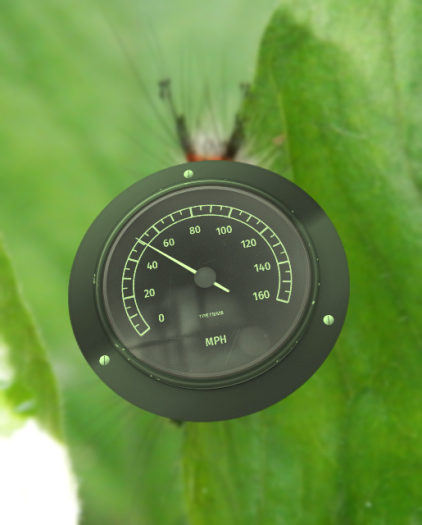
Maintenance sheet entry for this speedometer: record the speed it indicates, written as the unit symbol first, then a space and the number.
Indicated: mph 50
